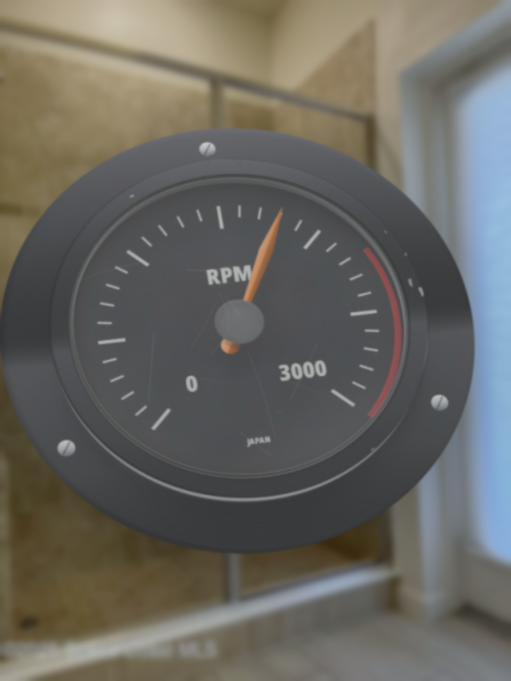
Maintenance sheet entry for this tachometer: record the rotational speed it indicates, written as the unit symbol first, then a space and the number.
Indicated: rpm 1800
